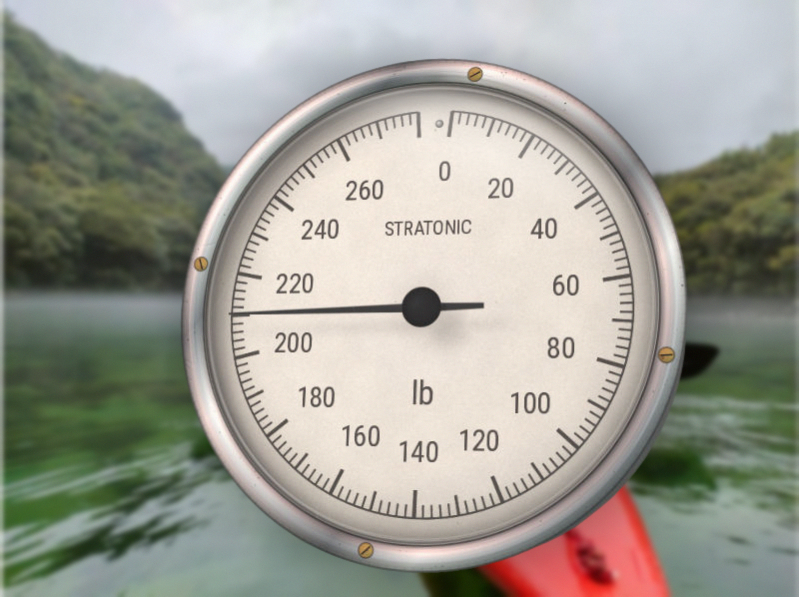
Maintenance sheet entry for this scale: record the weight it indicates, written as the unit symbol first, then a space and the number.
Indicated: lb 210
